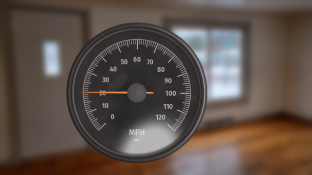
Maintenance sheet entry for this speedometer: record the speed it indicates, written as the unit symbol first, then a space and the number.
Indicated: mph 20
